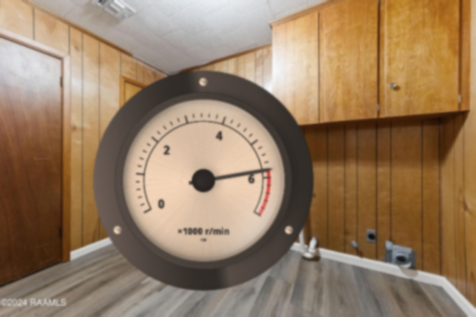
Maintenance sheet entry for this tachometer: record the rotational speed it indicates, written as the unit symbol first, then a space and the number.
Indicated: rpm 5800
